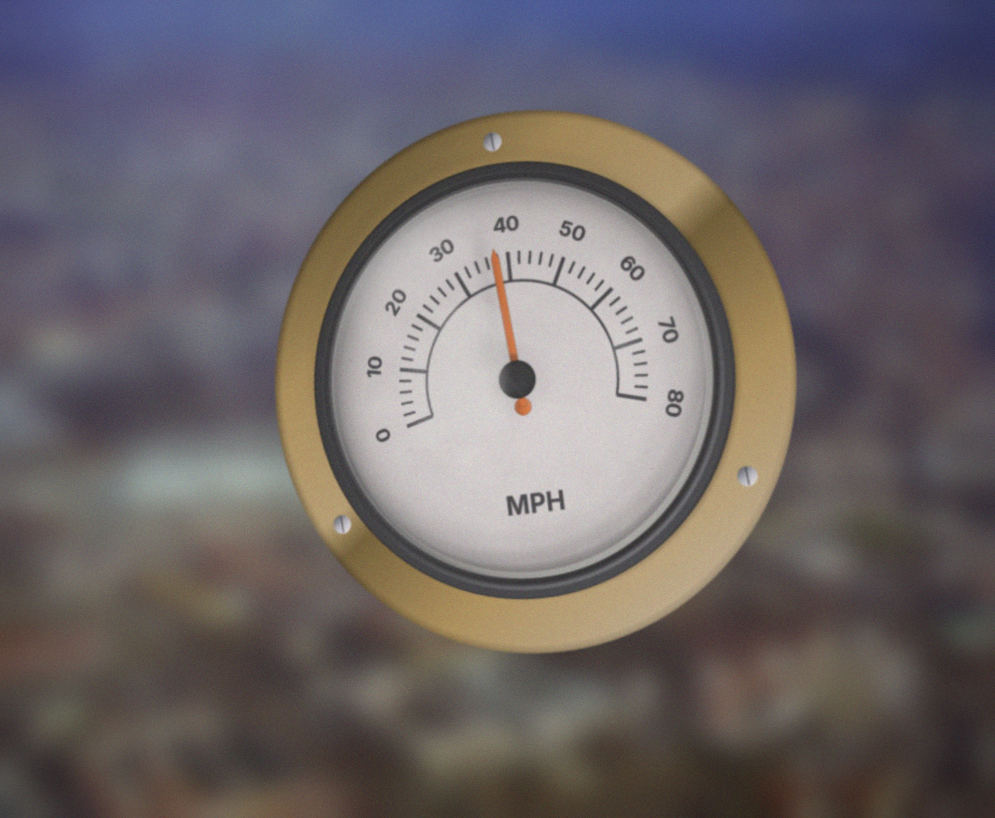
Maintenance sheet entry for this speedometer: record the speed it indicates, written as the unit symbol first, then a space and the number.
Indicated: mph 38
